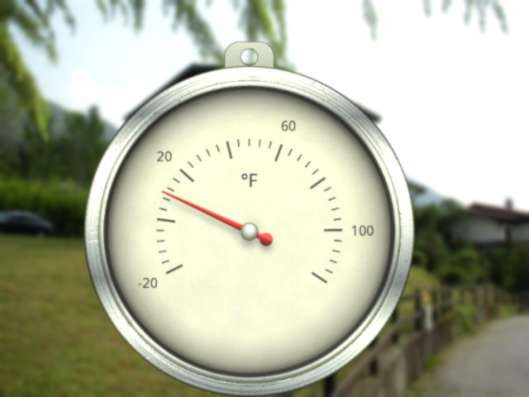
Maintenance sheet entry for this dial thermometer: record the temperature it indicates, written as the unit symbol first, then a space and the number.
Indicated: °F 10
